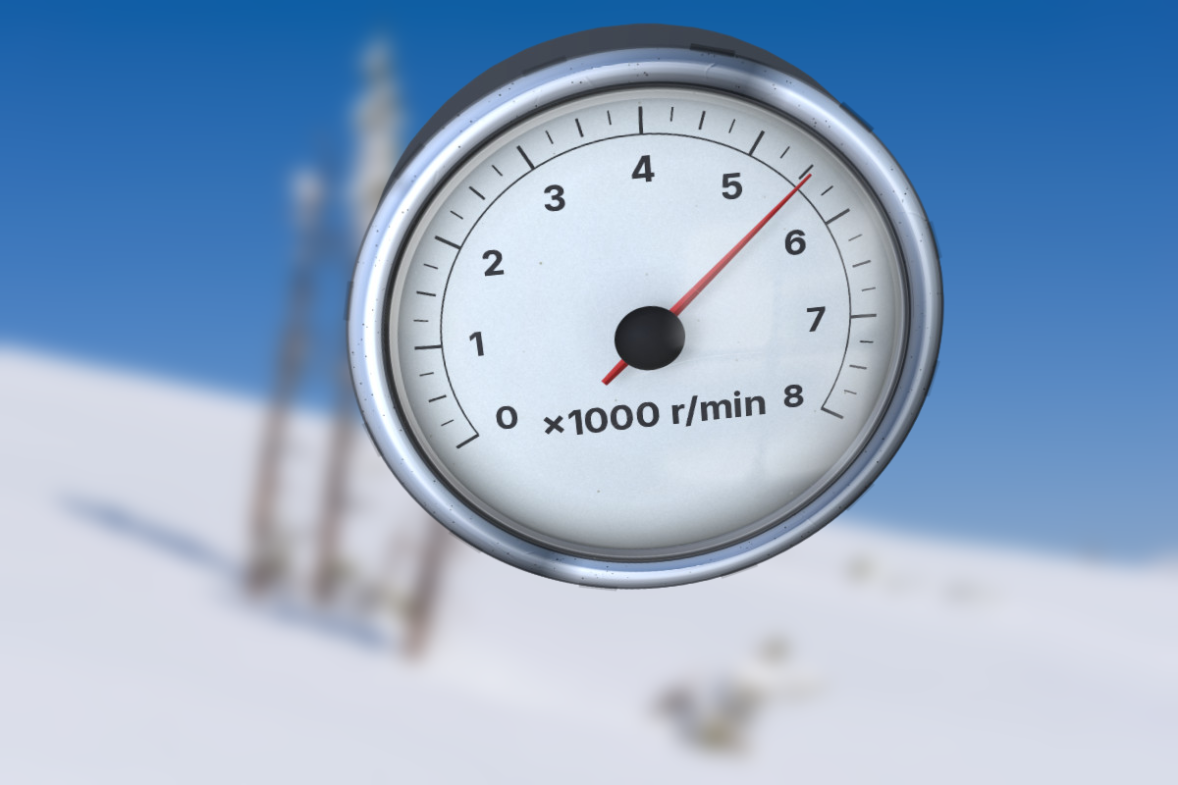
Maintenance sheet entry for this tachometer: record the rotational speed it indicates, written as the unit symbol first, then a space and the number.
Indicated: rpm 5500
